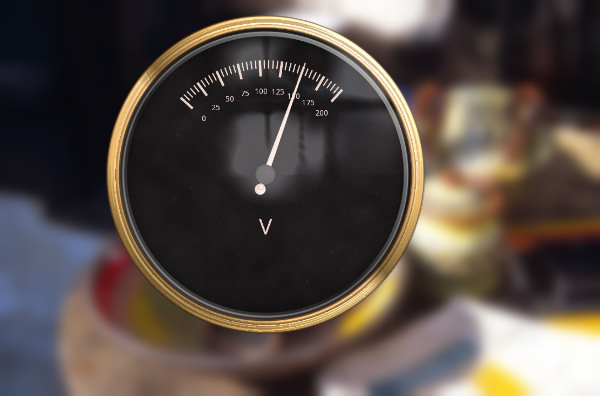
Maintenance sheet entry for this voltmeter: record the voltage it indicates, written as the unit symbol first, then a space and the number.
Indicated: V 150
